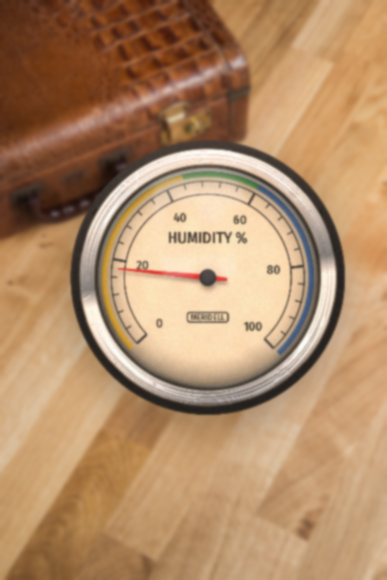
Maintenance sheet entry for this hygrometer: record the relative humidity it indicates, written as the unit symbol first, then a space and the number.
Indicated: % 18
